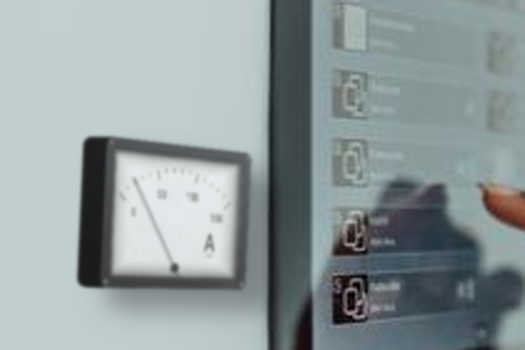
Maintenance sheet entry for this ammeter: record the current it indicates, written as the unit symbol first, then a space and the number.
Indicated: A 20
